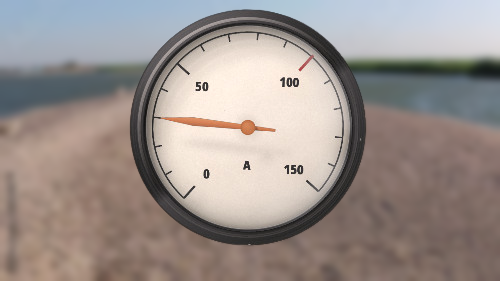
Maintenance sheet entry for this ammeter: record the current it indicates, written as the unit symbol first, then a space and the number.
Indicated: A 30
